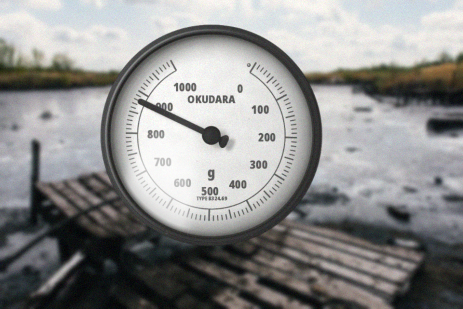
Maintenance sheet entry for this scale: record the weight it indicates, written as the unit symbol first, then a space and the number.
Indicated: g 880
